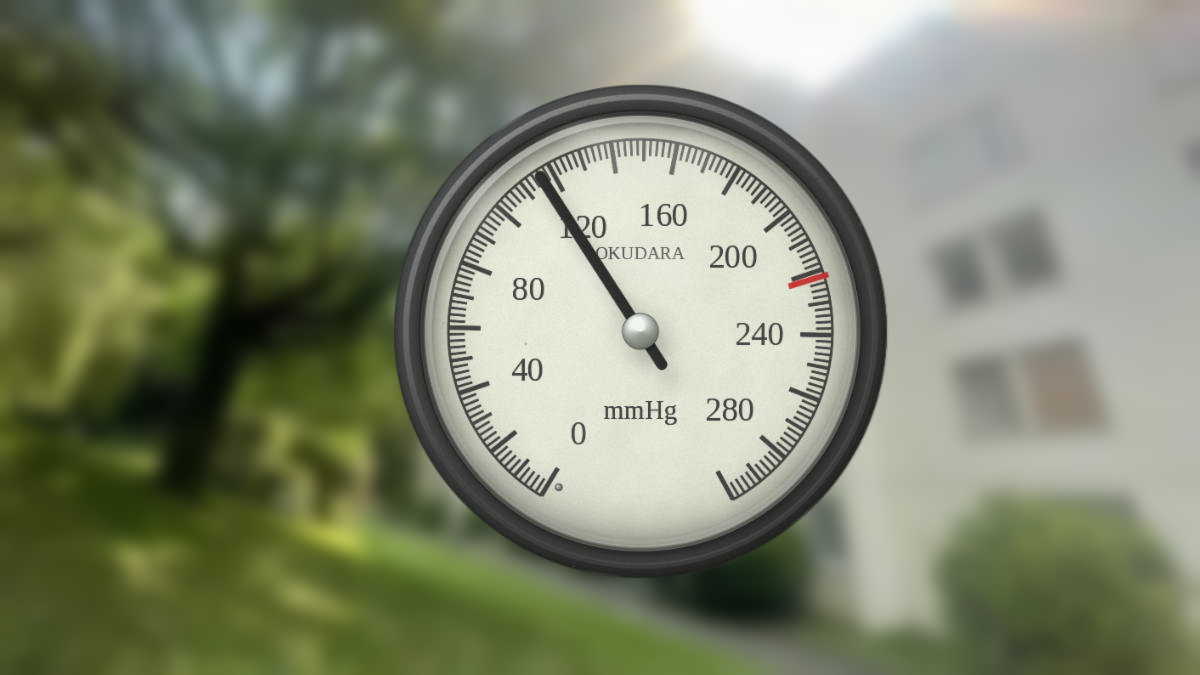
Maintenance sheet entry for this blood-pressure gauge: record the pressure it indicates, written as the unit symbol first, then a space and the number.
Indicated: mmHg 116
